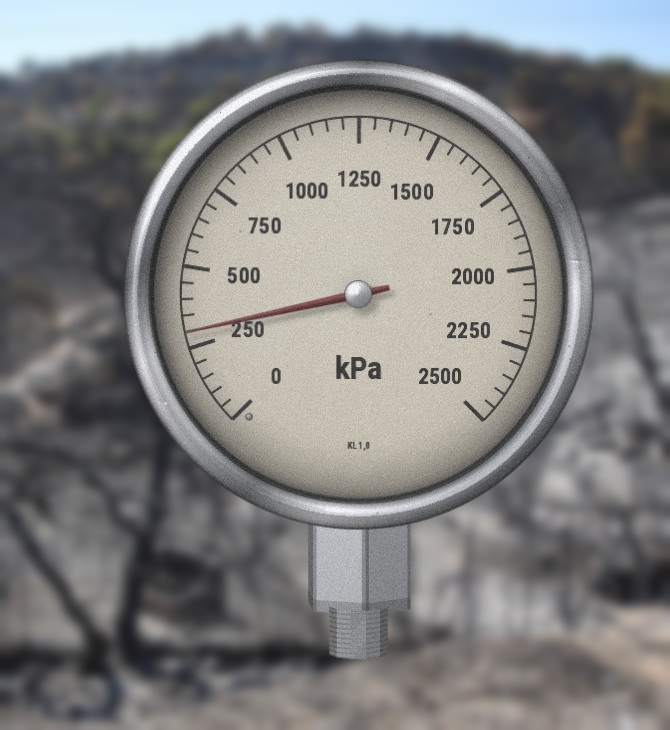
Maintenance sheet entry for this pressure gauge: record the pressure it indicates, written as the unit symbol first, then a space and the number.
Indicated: kPa 300
